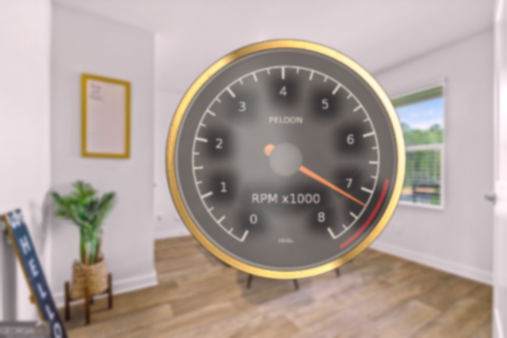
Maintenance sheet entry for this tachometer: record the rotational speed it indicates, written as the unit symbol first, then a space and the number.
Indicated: rpm 7250
